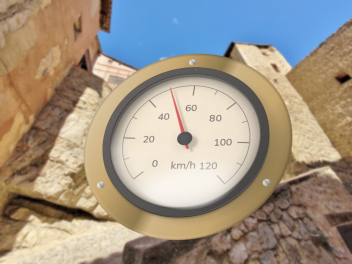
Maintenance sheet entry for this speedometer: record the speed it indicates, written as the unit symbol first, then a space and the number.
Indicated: km/h 50
